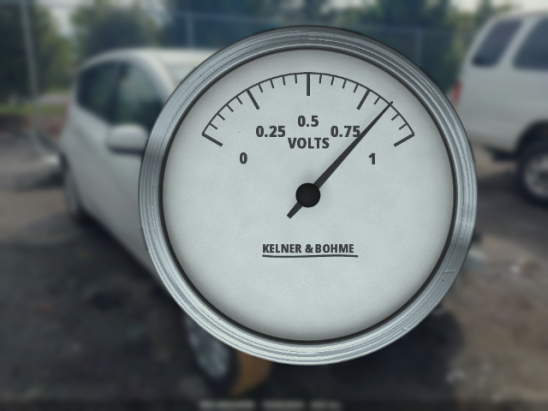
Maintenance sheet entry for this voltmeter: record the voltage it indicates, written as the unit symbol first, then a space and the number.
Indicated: V 0.85
